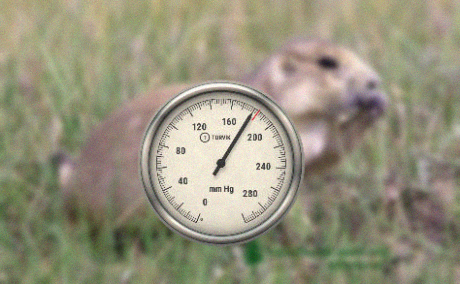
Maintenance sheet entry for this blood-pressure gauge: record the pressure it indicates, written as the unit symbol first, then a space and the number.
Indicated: mmHg 180
